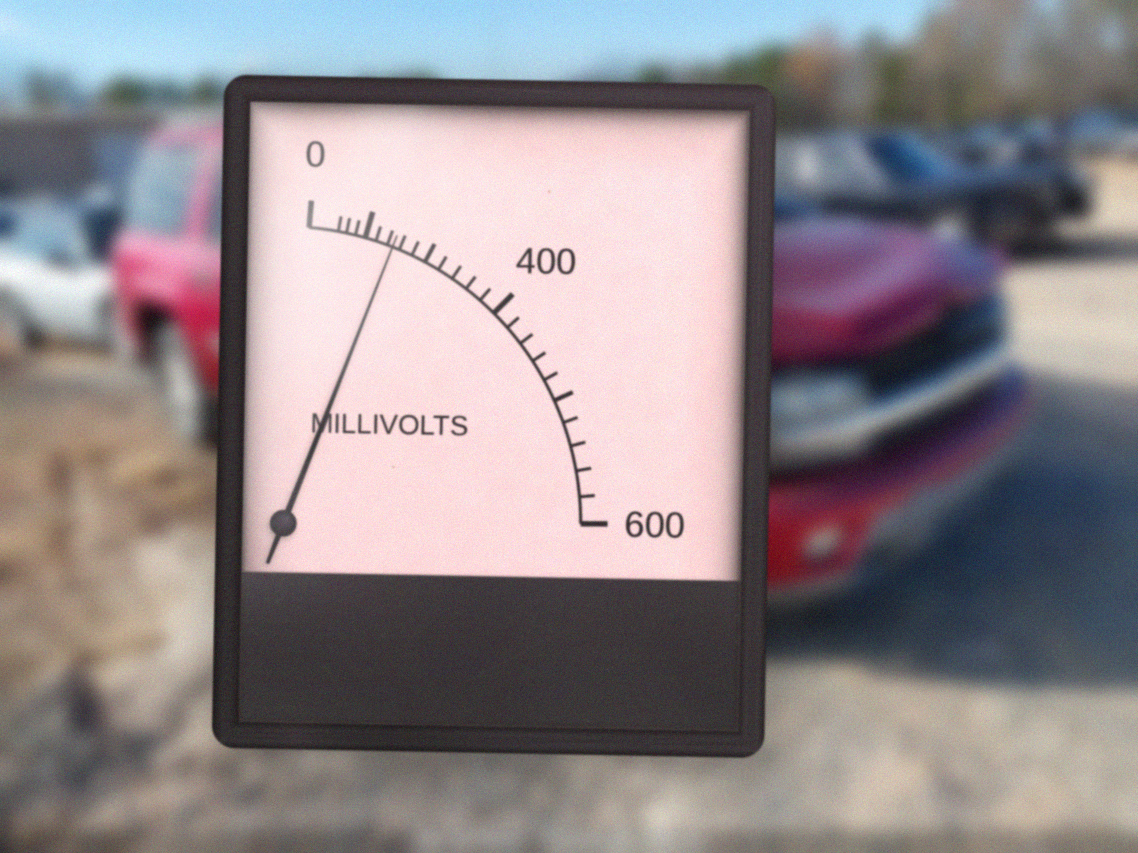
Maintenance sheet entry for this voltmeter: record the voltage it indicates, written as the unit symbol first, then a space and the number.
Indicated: mV 250
